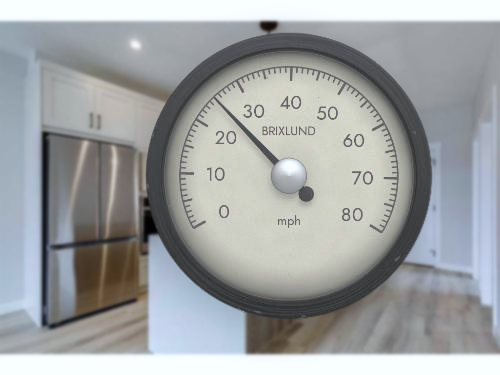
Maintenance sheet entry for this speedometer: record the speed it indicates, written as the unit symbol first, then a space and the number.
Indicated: mph 25
